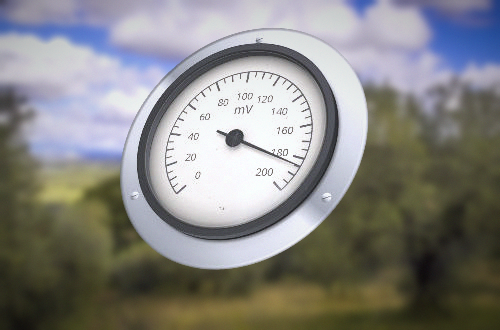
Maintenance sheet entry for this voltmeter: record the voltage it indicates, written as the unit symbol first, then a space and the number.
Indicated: mV 185
